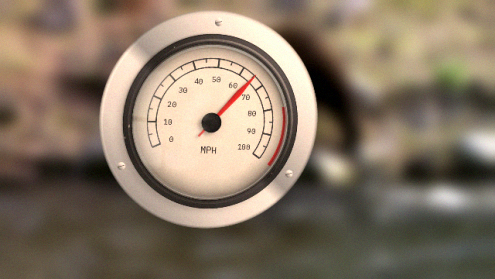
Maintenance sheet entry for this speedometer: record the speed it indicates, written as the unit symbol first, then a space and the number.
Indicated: mph 65
